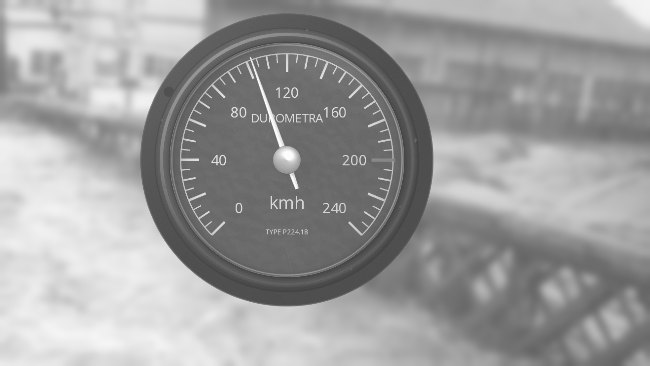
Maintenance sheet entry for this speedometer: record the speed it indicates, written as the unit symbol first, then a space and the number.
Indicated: km/h 102.5
